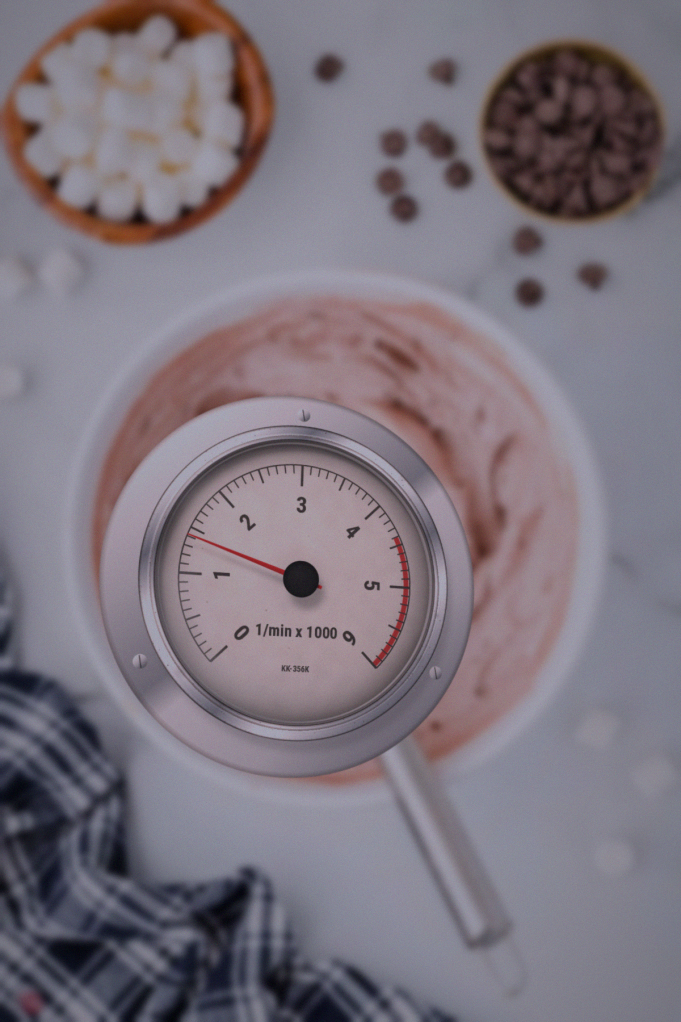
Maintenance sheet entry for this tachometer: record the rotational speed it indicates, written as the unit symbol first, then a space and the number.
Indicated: rpm 1400
